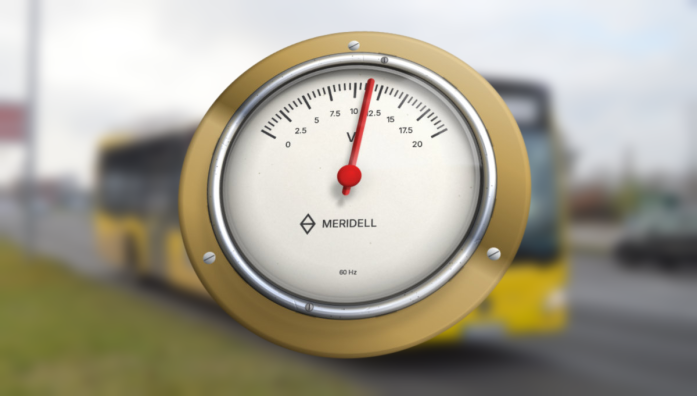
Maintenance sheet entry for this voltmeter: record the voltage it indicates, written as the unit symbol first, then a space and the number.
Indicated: V 11.5
